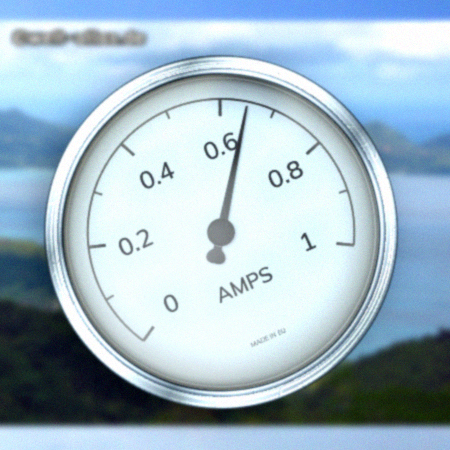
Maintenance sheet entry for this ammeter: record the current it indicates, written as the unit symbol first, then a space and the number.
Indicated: A 0.65
